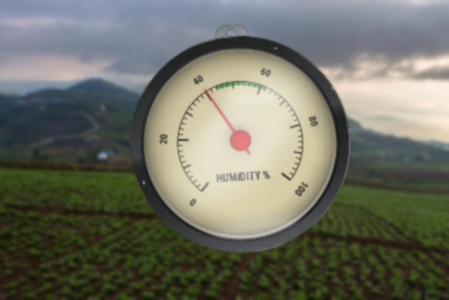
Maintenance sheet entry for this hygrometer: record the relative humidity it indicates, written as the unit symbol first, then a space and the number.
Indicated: % 40
